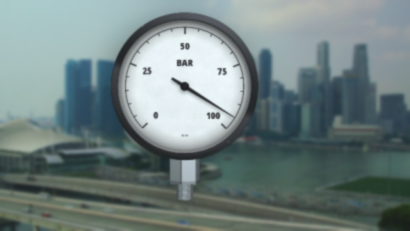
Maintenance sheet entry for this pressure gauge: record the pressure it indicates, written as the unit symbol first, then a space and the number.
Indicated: bar 95
